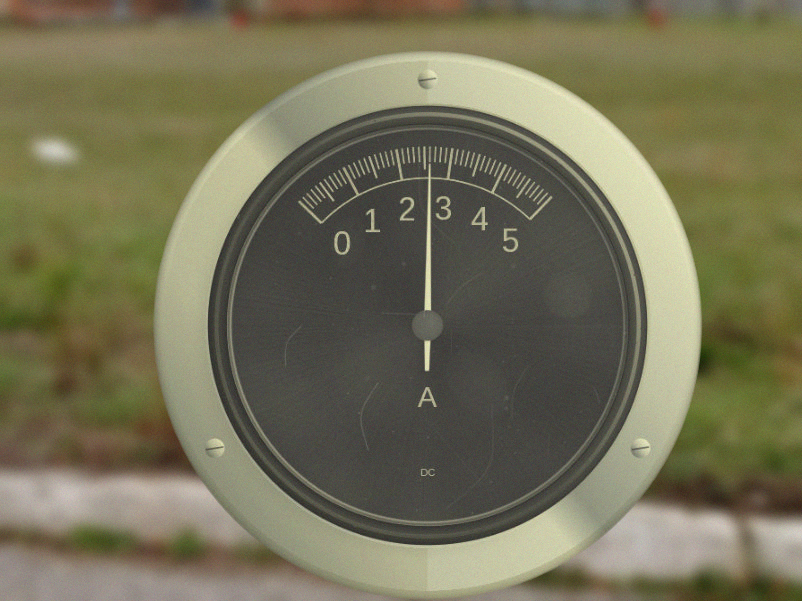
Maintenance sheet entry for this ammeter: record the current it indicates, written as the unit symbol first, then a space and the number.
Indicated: A 2.6
